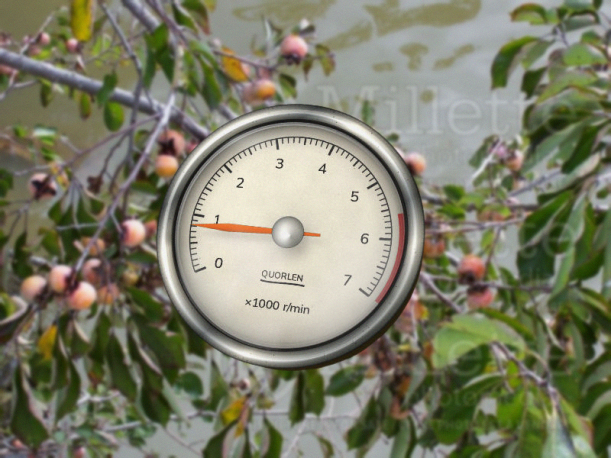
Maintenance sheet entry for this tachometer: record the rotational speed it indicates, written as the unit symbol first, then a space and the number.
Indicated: rpm 800
